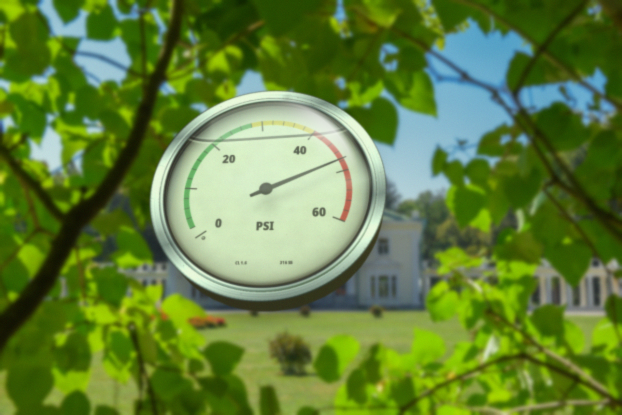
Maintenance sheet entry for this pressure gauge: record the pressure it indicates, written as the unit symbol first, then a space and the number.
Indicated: psi 48
